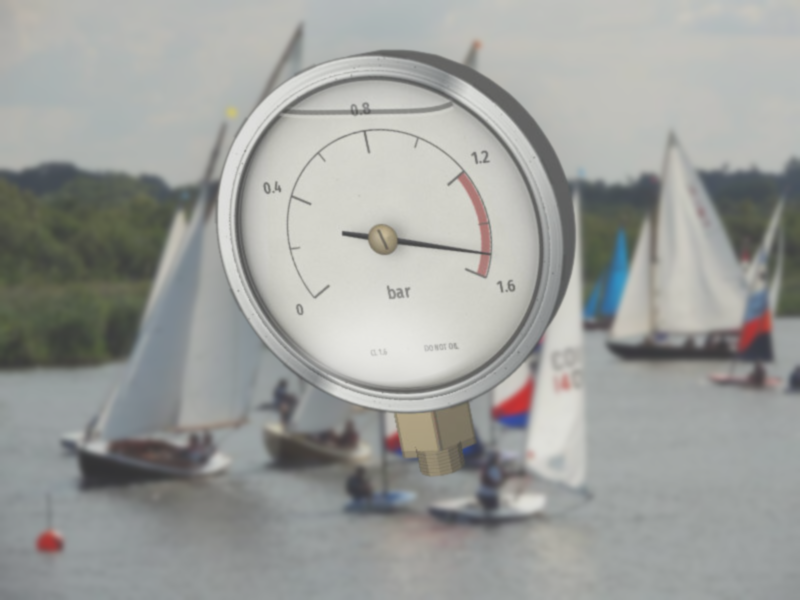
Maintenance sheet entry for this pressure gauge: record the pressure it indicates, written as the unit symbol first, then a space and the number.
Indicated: bar 1.5
